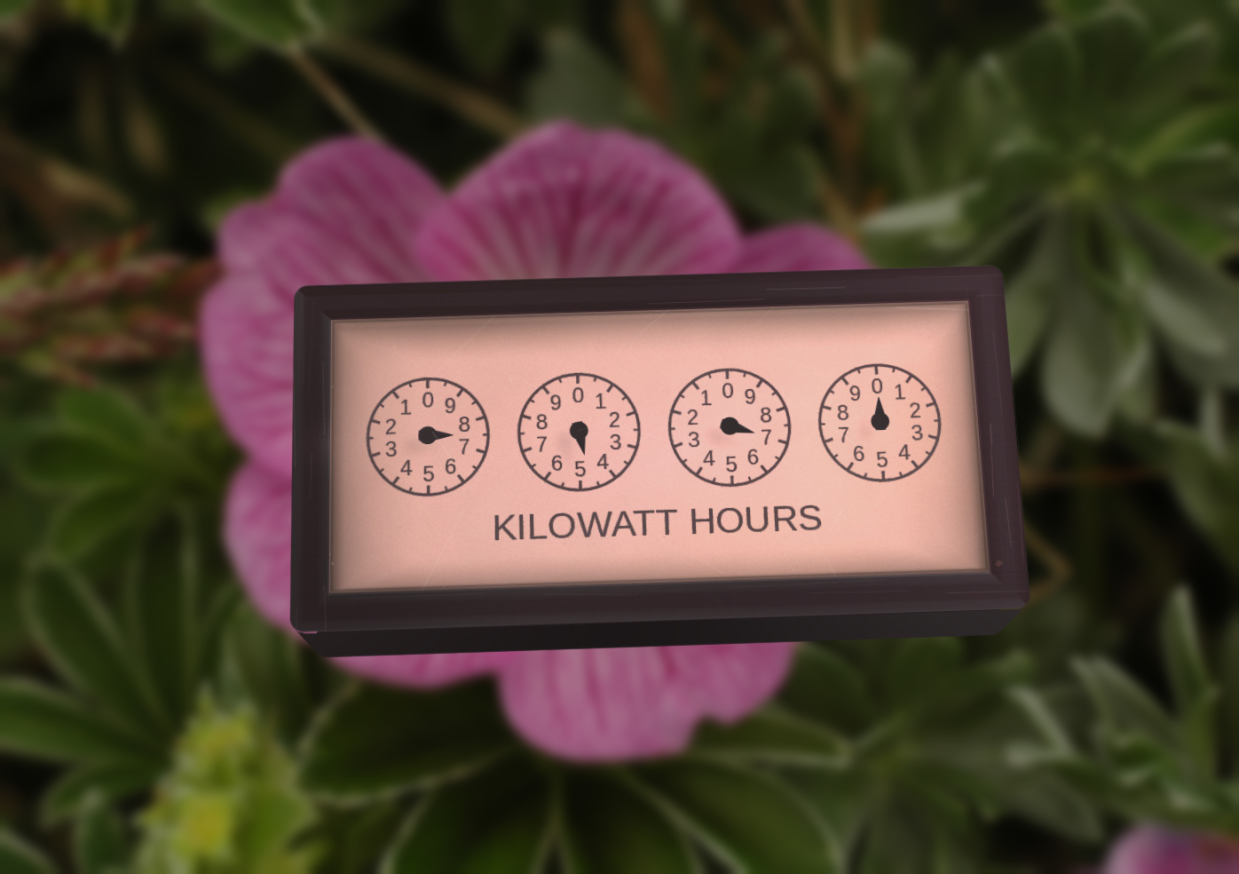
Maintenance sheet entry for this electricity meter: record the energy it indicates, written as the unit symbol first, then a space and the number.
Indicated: kWh 7470
